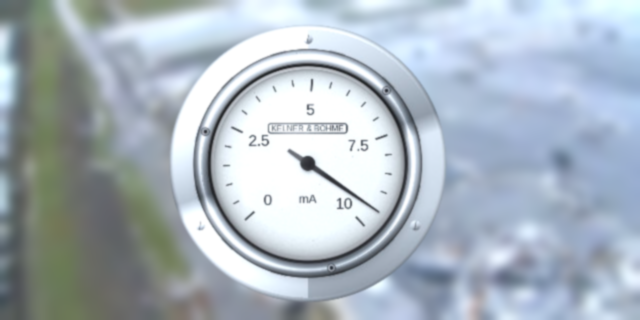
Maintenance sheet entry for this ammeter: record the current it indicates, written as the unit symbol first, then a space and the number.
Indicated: mA 9.5
